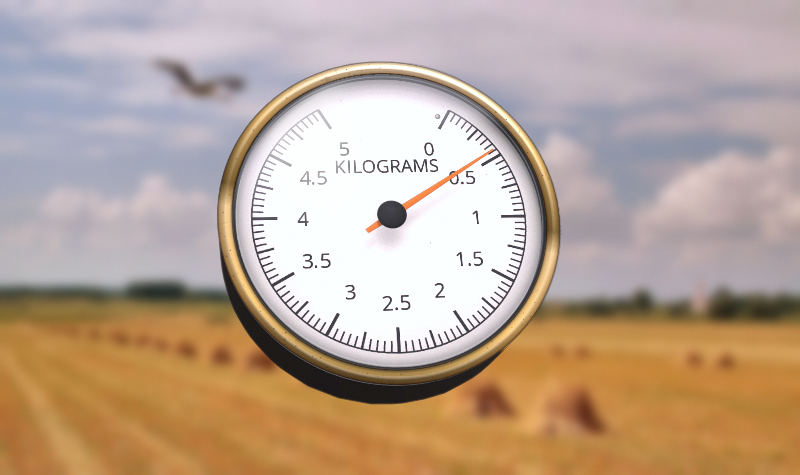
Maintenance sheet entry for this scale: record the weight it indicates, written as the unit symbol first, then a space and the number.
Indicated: kg 0.45
